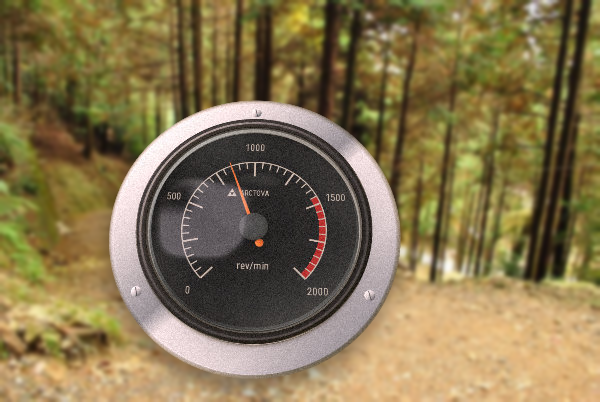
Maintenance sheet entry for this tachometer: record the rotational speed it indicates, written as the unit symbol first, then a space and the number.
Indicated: rpm 850
